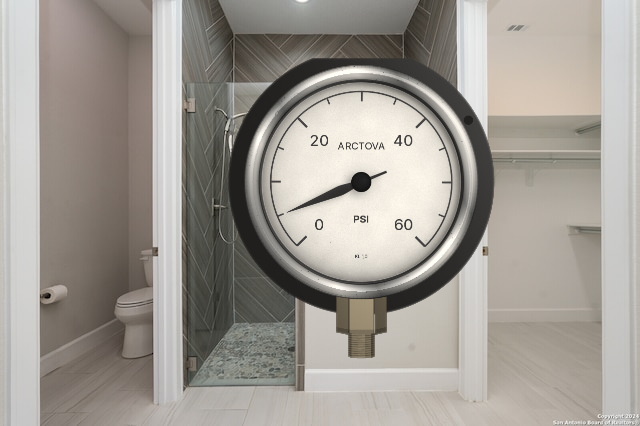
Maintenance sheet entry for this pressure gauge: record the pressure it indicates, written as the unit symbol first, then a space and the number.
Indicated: psi 5
